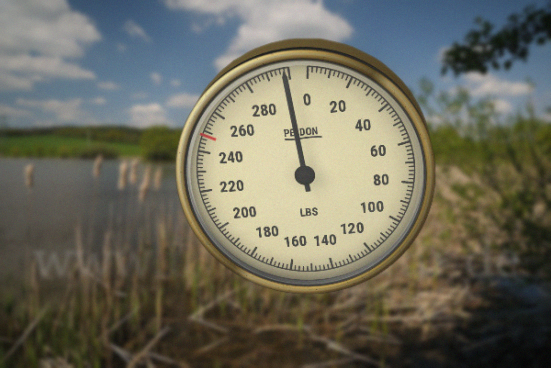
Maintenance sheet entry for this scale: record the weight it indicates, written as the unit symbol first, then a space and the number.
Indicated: lb 298
